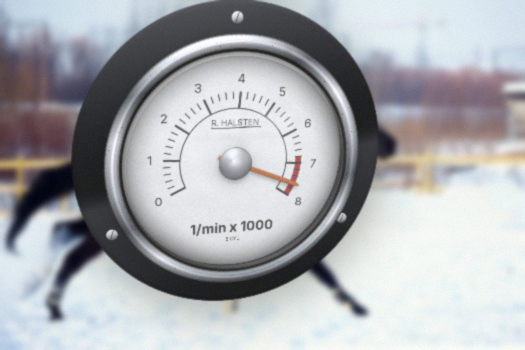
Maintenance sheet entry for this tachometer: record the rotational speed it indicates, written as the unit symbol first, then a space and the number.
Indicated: rpm 7600
